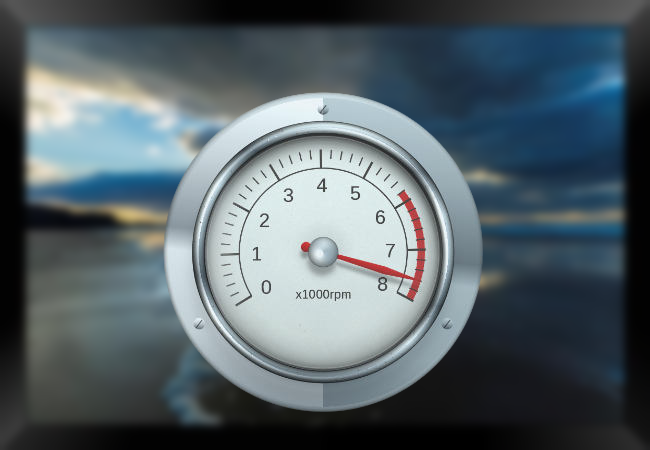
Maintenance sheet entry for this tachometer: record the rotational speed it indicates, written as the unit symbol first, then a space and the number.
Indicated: rpm 7600
